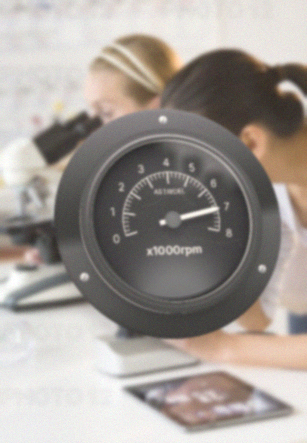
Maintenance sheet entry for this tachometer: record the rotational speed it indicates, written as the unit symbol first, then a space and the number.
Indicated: rpm 7000
